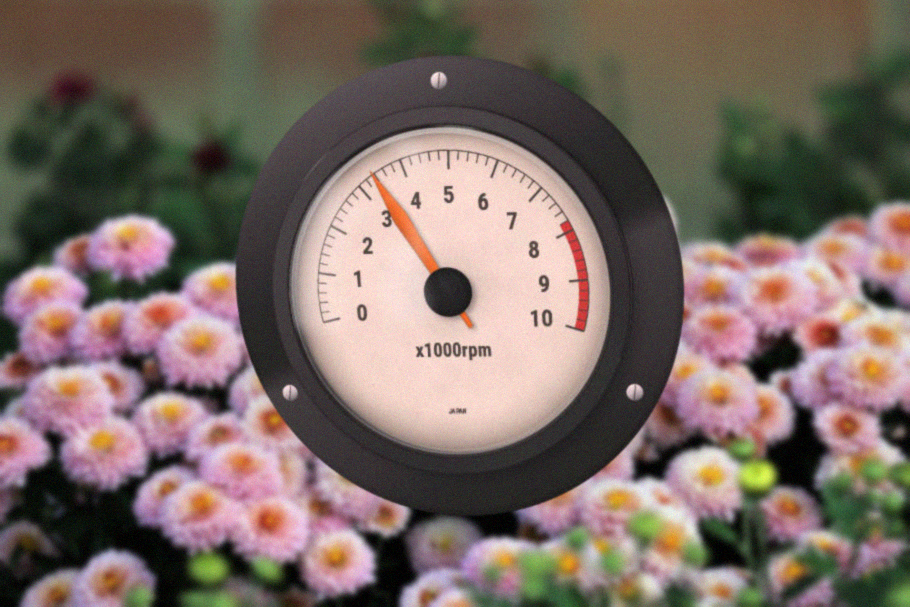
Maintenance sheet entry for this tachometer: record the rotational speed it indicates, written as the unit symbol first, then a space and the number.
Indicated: rpm 3400
